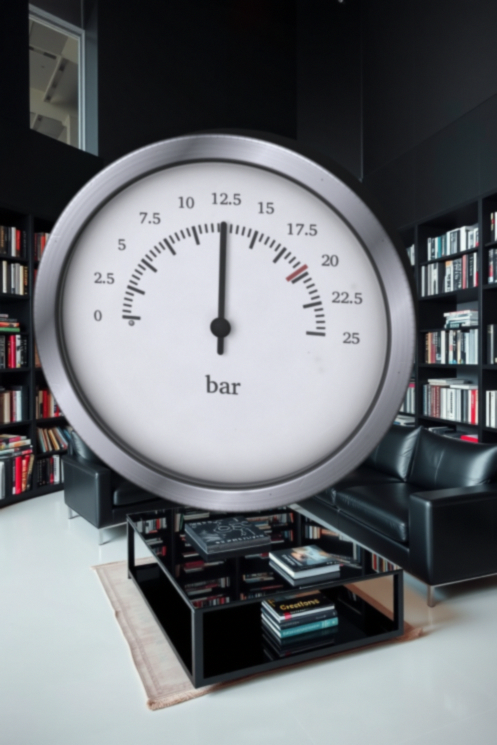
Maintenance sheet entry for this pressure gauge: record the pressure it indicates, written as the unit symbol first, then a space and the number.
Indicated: bar 12.5
